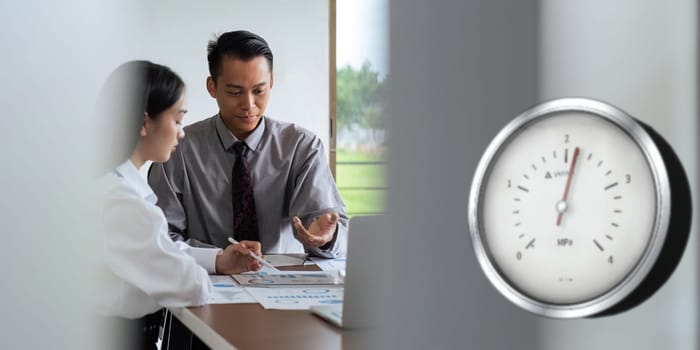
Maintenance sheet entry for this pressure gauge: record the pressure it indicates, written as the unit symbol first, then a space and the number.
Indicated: MPa 2.2
